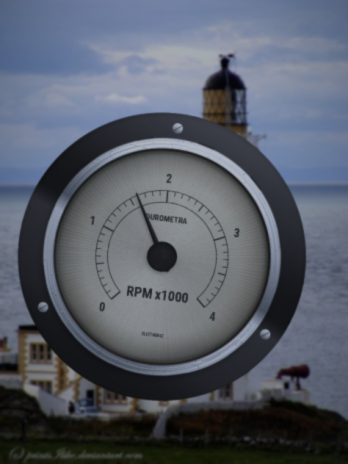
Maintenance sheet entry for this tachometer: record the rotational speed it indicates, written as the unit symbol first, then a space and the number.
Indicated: rpm 1600
